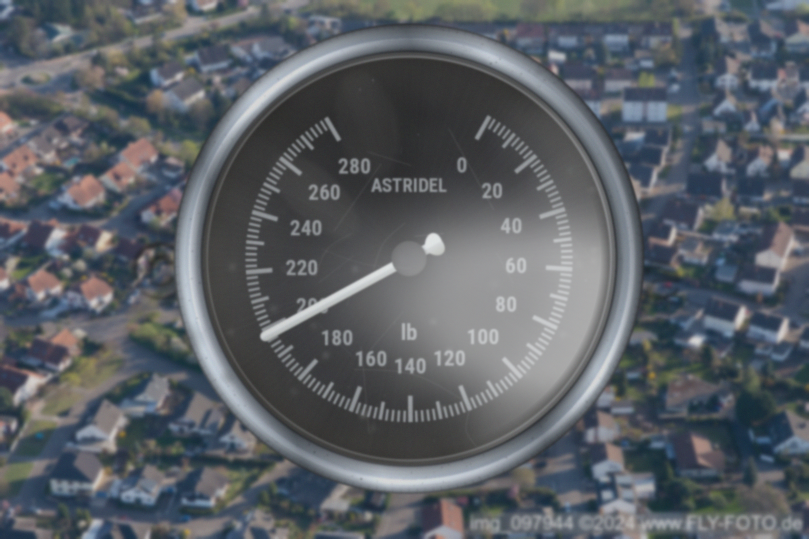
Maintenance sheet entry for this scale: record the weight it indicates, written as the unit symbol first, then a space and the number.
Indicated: lb 198
